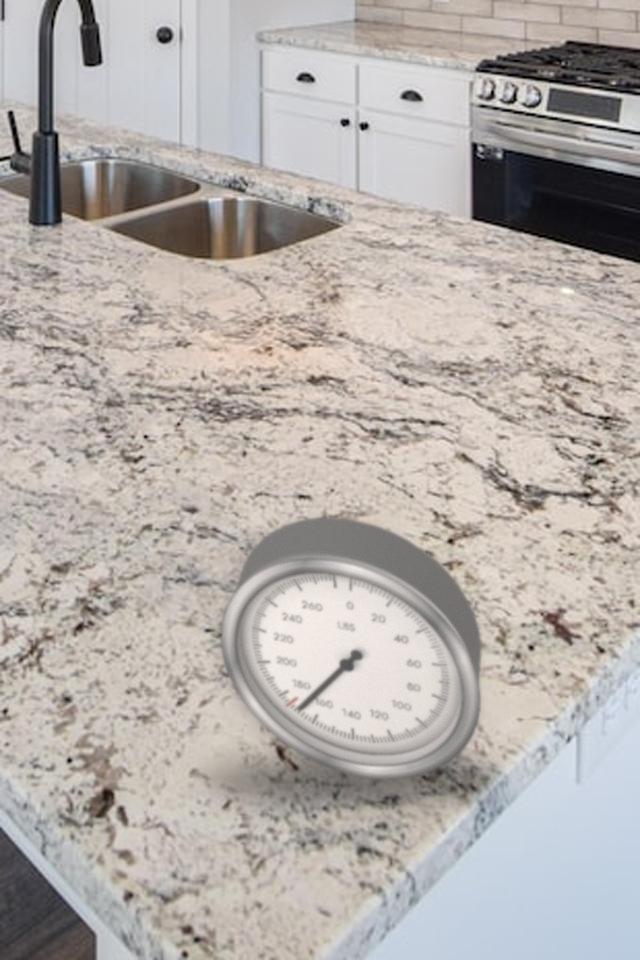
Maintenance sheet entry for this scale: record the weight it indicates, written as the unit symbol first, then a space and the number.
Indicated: lb 170
